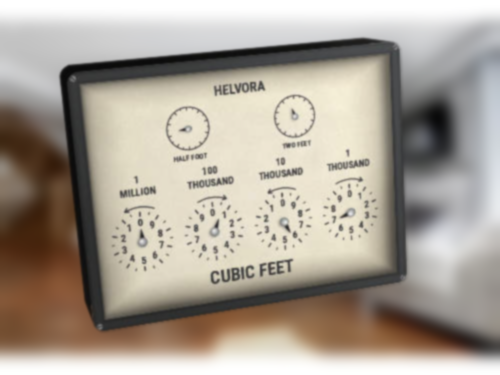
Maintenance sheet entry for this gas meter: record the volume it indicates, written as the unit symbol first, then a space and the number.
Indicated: ft³ 5700
